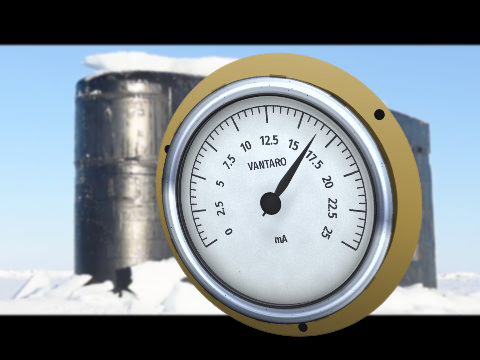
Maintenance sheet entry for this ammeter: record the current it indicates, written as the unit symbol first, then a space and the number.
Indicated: mA 16.5
